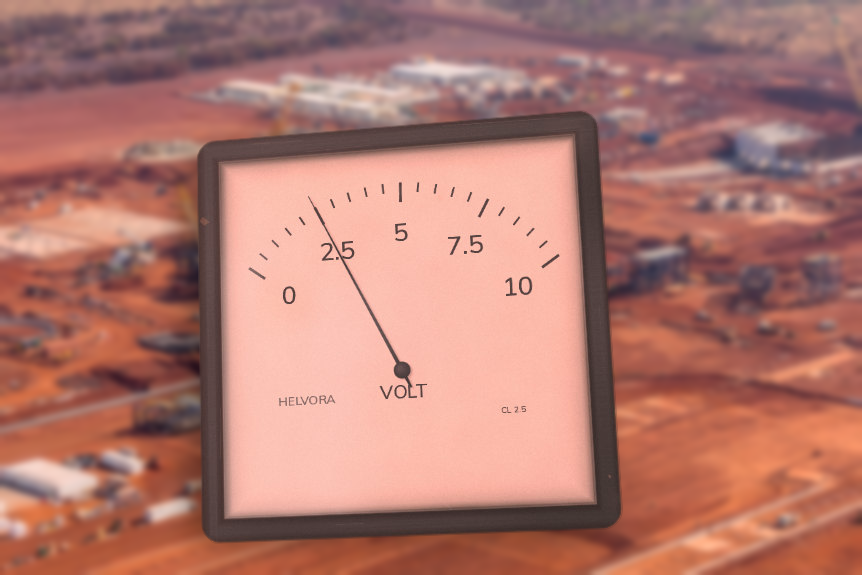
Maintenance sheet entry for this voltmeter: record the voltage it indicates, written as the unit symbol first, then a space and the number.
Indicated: V 2.5
